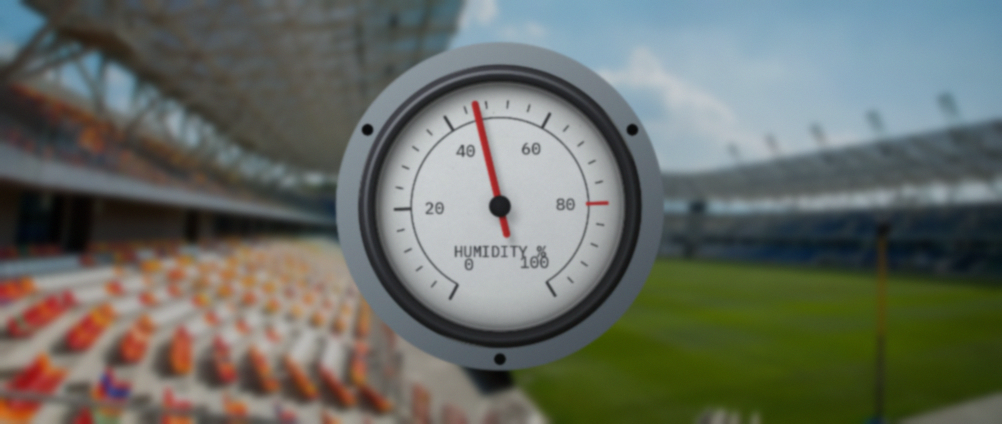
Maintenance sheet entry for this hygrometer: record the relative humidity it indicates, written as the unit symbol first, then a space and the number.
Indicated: % 46
